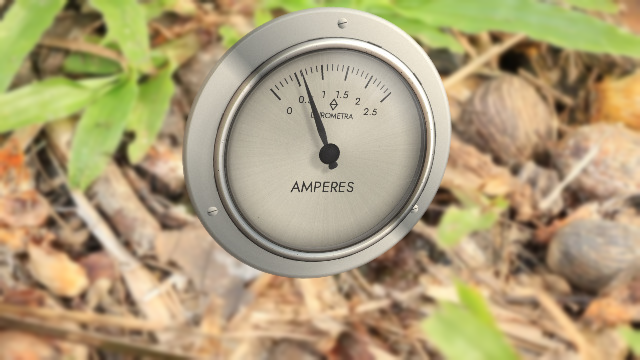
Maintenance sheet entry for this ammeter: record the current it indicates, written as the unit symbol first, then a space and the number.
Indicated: A 0.6
